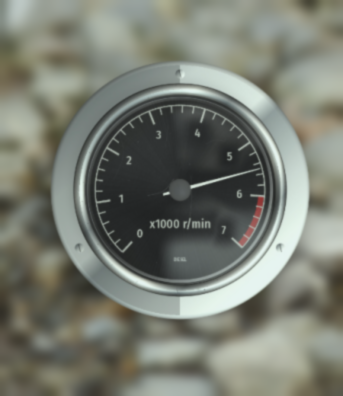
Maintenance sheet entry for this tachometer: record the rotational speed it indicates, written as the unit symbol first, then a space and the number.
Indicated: rpm 5500
